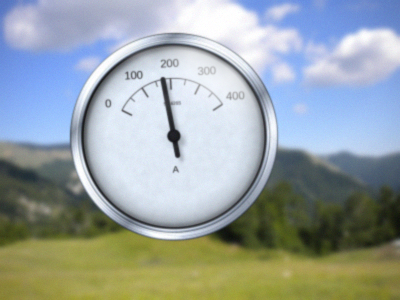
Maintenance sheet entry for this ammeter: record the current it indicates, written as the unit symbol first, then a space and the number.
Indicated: A 175
